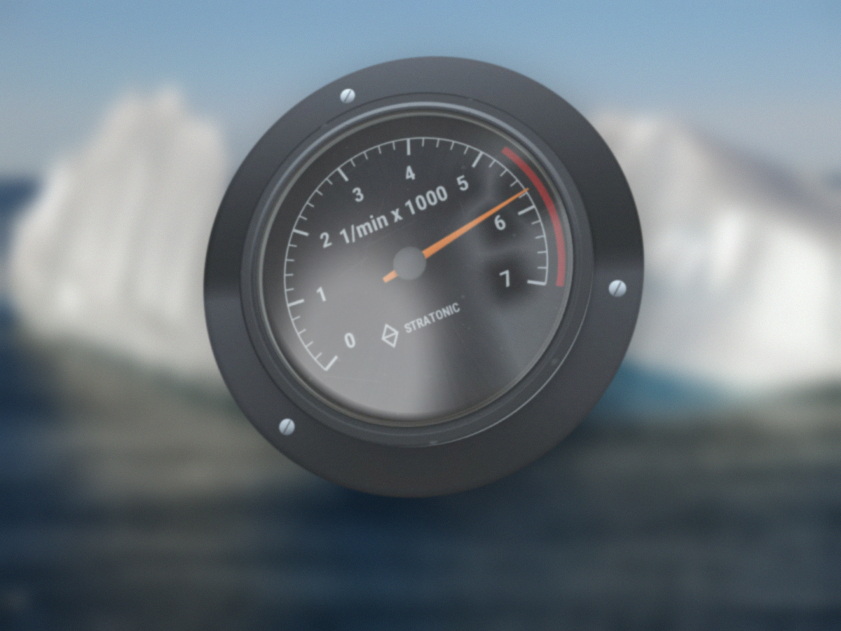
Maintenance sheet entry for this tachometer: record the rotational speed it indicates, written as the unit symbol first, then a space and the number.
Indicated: rpm 5800
